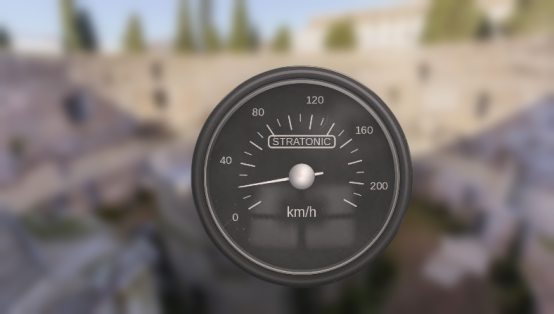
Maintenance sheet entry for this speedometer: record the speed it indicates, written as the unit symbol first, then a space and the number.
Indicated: km/h 20
